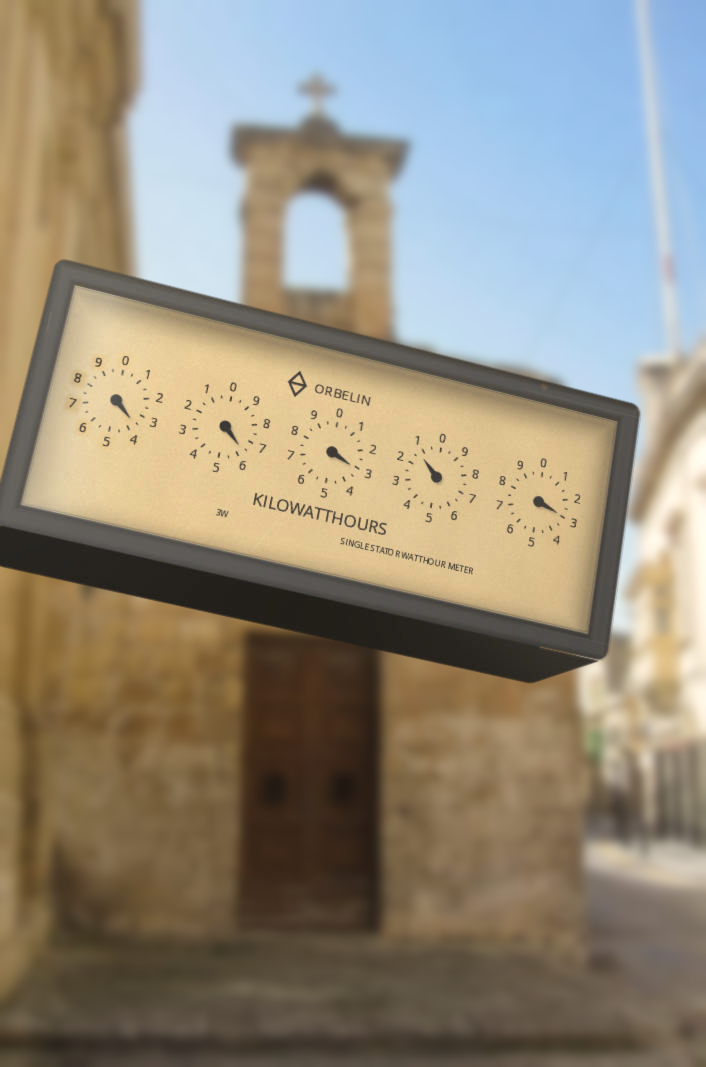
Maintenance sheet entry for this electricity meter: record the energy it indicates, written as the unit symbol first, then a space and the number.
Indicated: kWh 36313
